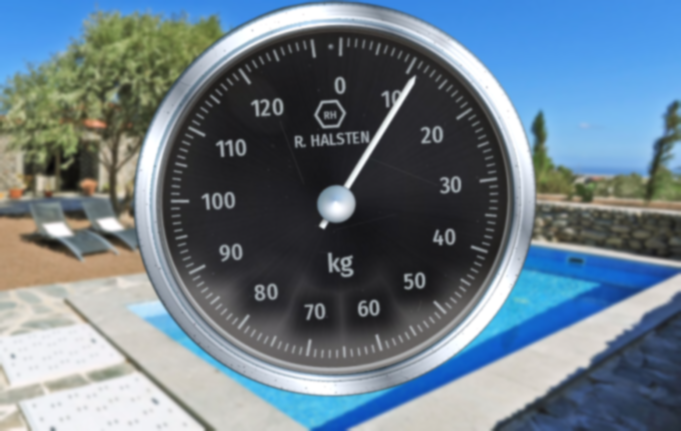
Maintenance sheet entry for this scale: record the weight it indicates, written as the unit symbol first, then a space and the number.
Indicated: kg 11
